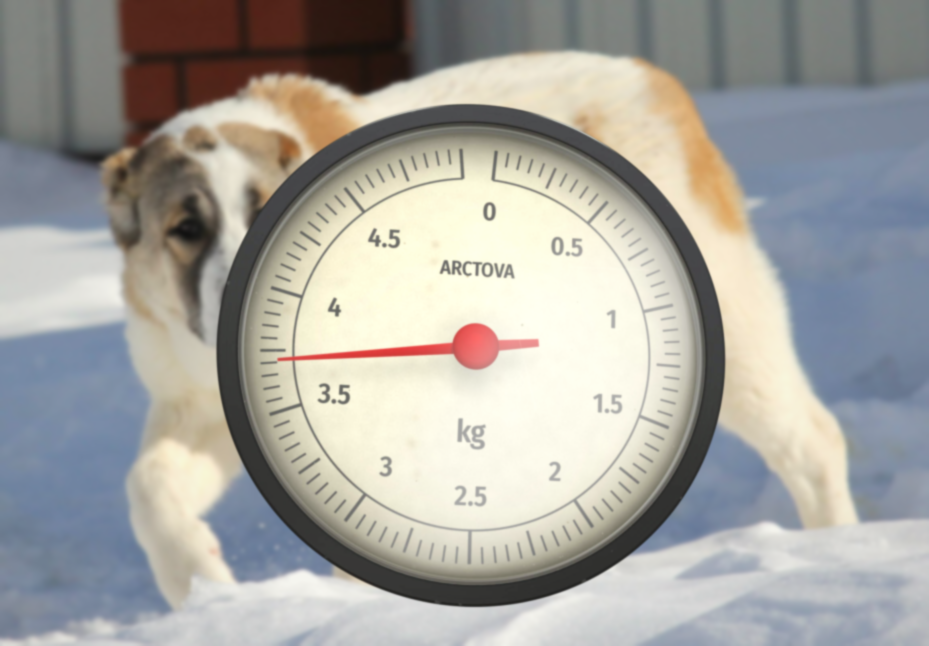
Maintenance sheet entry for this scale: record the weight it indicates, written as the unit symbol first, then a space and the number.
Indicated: kg 3.7
